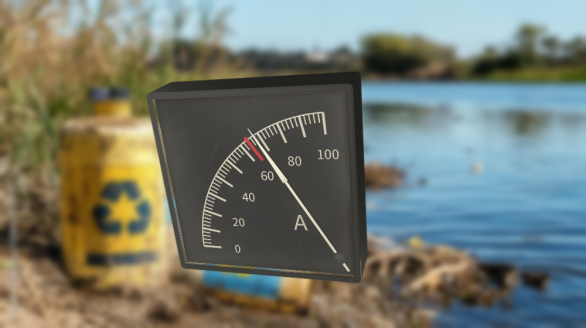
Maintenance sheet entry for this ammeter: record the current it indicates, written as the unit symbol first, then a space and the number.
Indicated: A 68
